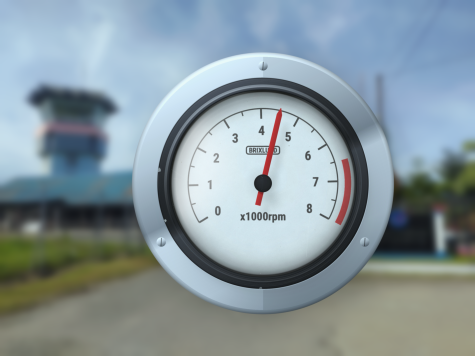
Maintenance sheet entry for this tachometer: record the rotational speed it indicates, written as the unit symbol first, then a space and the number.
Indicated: rpm 4500
